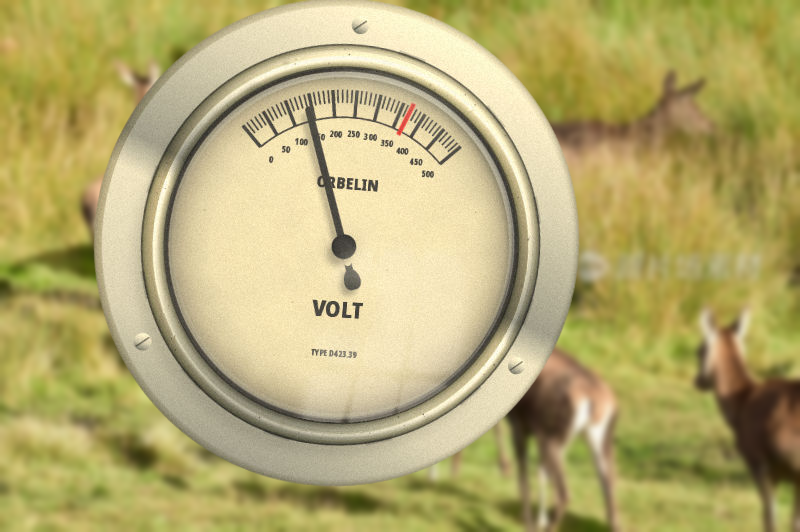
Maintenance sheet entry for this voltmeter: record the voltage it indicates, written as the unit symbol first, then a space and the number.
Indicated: V 140
